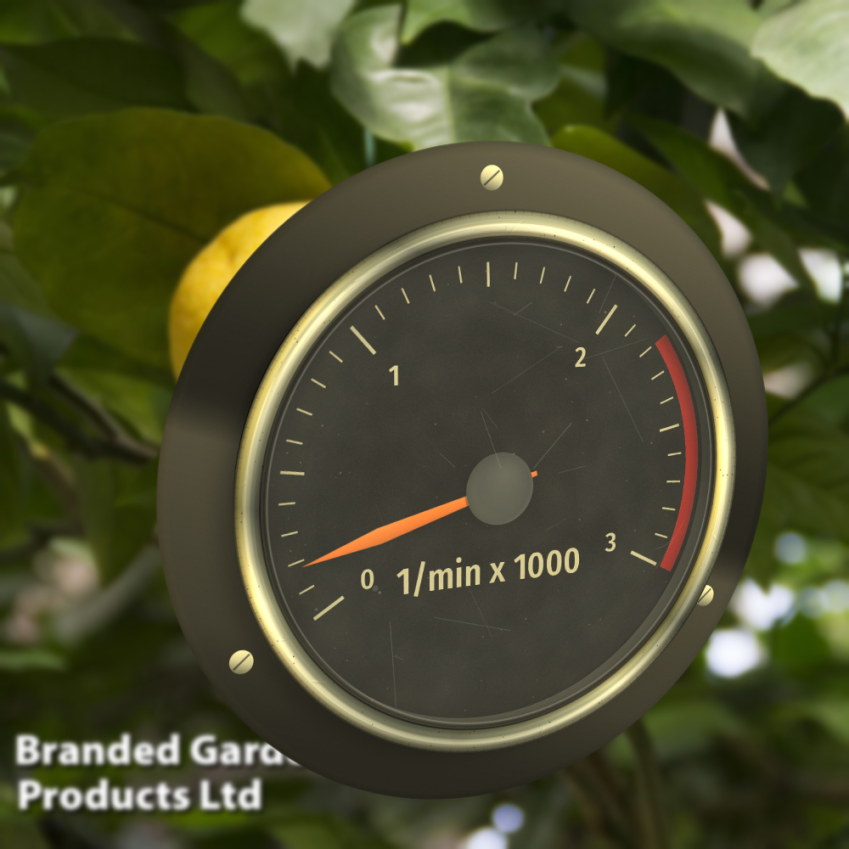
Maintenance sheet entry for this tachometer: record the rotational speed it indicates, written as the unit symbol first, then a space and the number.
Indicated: rpm 200
